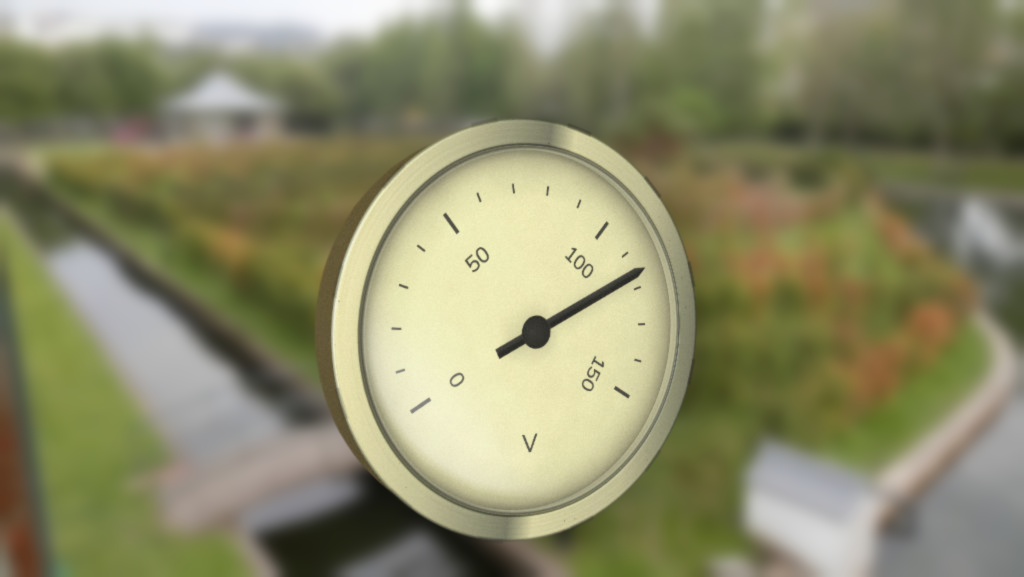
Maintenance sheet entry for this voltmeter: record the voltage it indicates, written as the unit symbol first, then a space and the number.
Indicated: V 115
